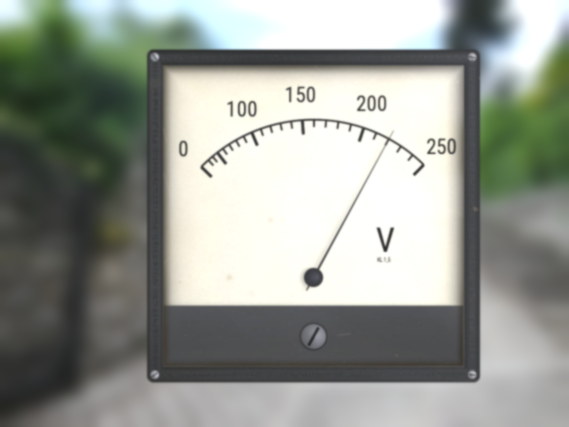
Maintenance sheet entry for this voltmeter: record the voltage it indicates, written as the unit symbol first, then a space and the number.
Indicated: V 220
